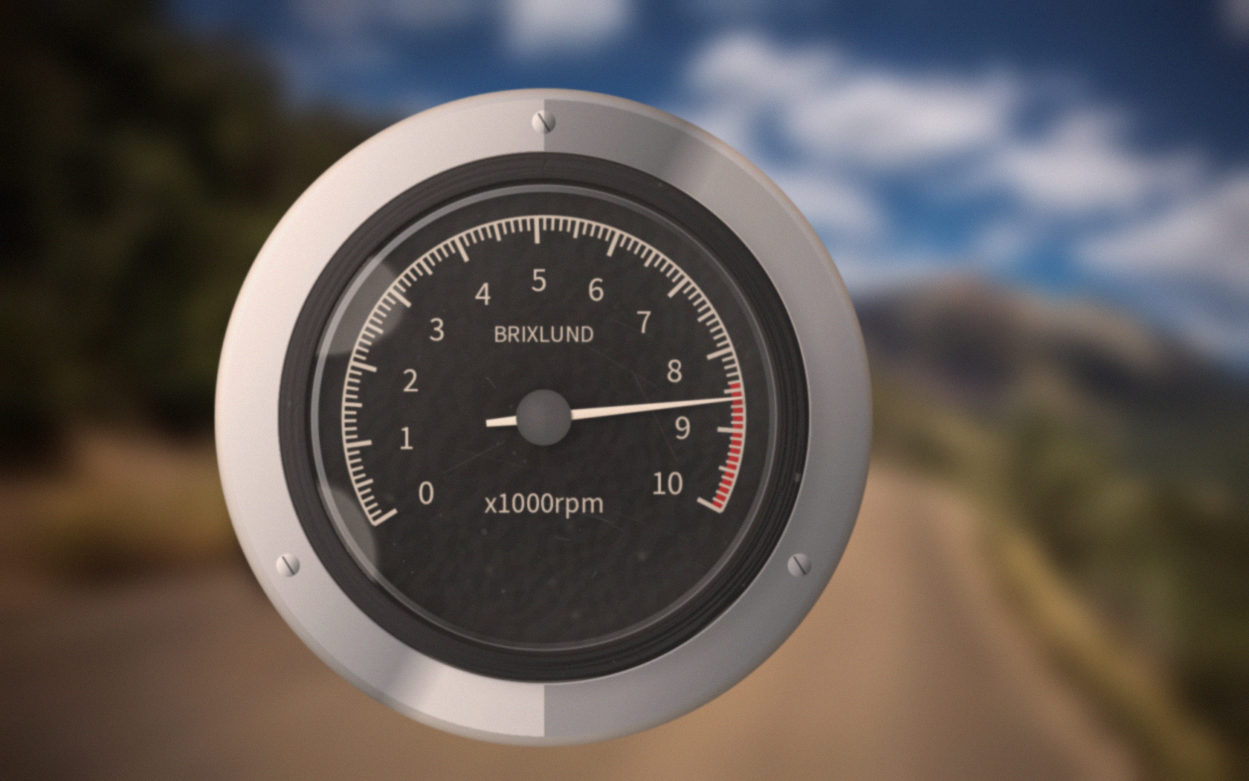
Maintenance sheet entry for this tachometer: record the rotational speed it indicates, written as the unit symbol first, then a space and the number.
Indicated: rpm 8600
